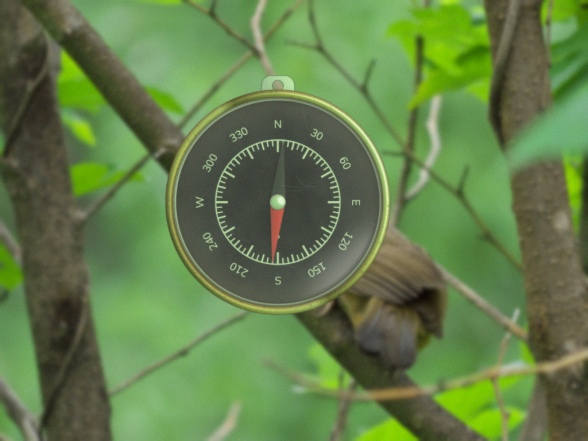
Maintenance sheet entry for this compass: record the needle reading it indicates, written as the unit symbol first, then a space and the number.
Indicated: ° 185
